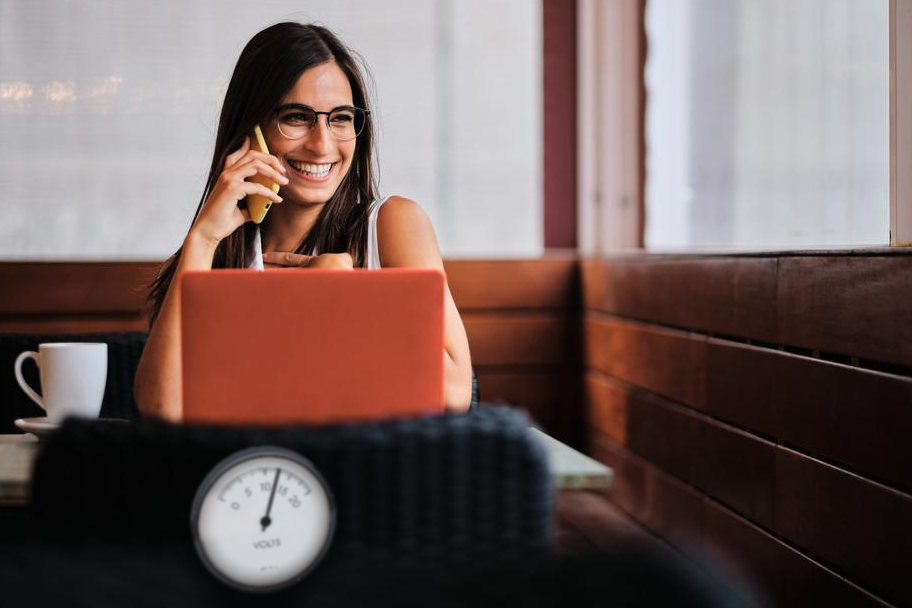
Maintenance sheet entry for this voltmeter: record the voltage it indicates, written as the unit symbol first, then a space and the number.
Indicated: V 12.5
